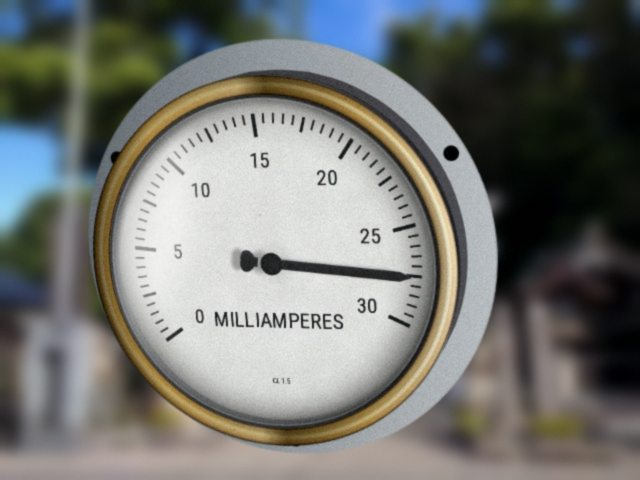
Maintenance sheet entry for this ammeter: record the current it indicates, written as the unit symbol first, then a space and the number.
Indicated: mA 27.5
